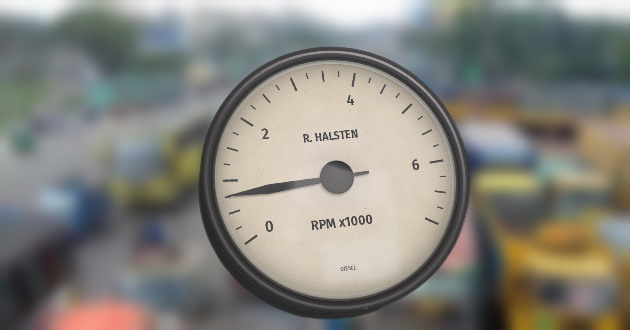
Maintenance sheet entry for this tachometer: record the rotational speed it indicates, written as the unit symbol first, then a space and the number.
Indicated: rpm 750
